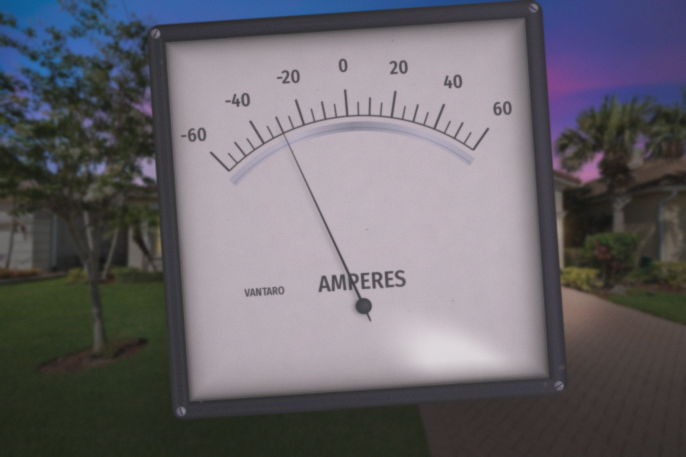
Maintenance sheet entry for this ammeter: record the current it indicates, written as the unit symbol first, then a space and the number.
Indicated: A -30
